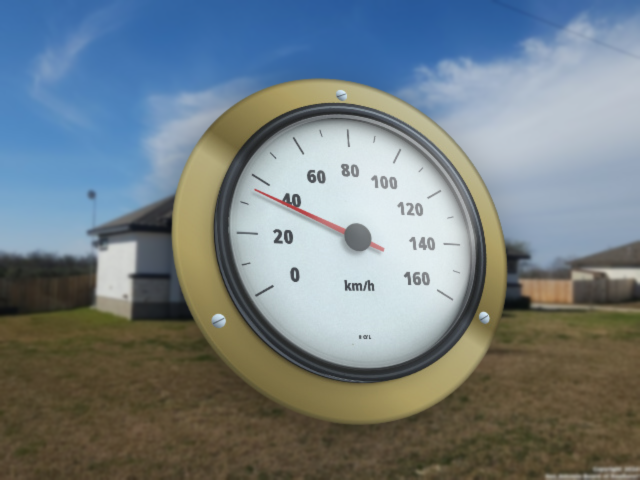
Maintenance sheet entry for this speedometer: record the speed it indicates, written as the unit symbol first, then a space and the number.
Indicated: km/h 35
